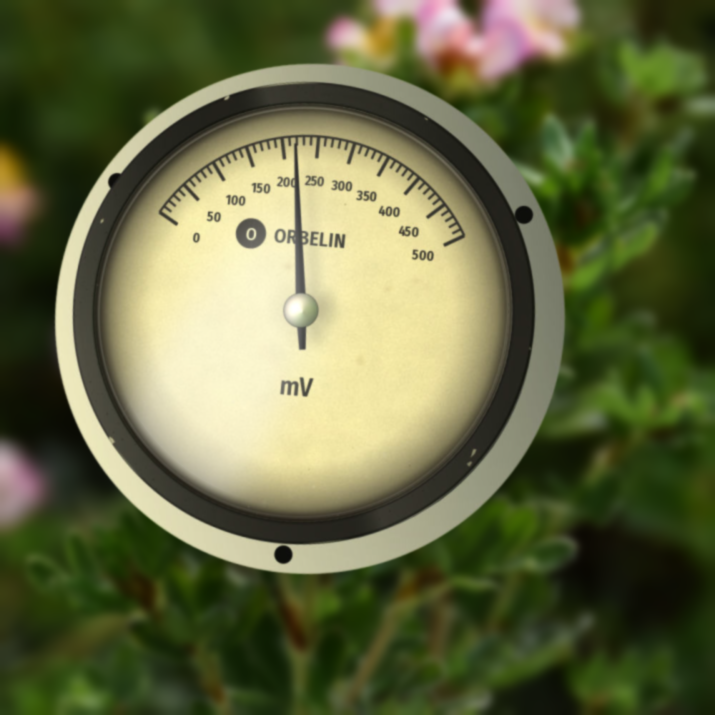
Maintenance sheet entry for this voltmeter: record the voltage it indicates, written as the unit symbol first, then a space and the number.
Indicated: mV 220
